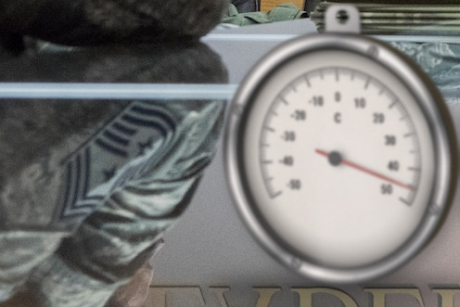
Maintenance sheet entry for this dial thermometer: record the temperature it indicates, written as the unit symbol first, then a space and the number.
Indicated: °C 45
